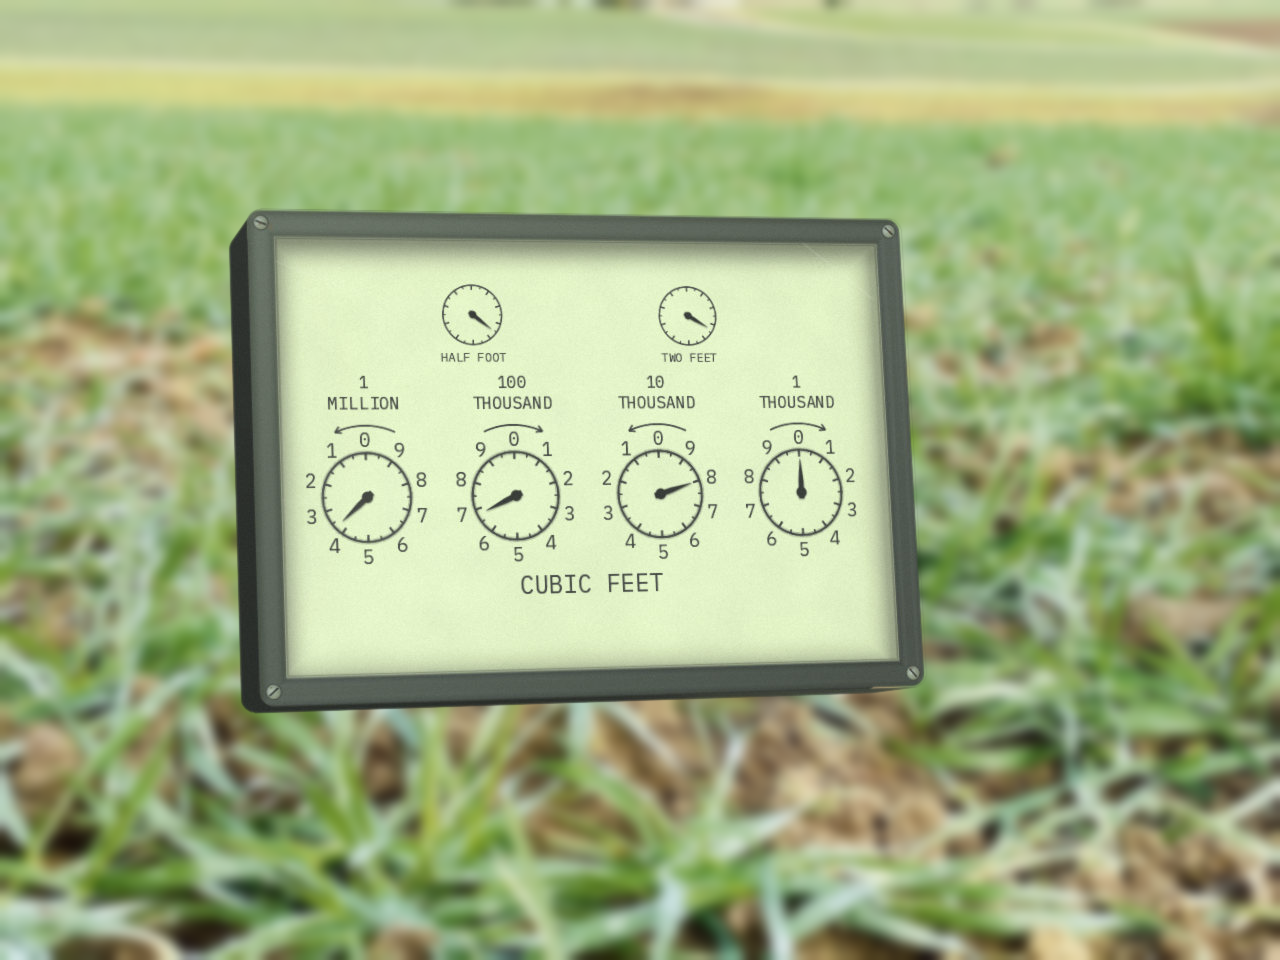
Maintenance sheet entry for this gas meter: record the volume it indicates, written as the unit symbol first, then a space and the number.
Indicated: ft³ 368000
